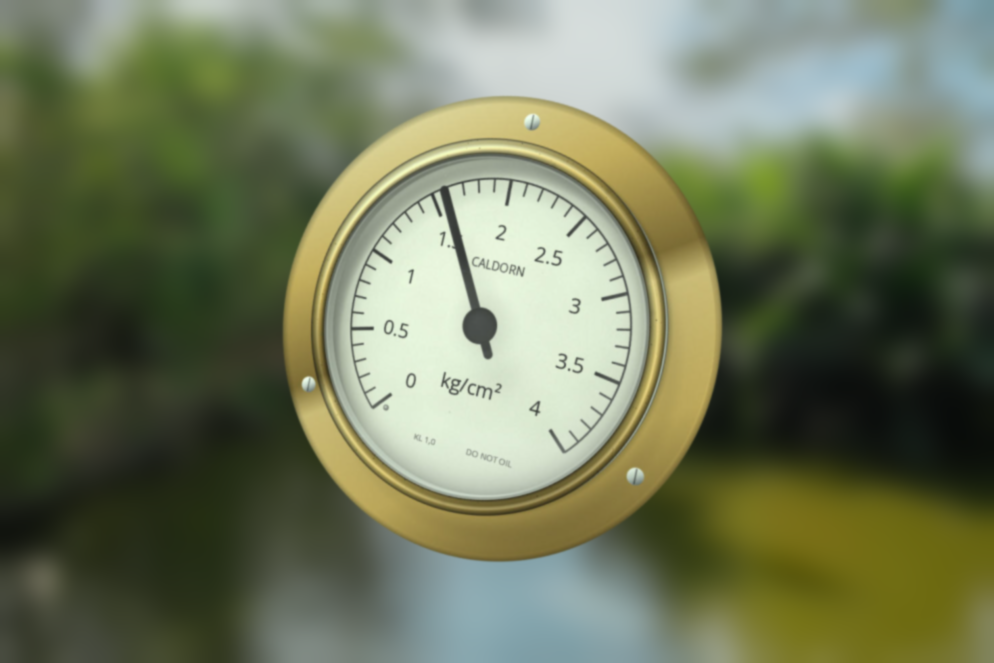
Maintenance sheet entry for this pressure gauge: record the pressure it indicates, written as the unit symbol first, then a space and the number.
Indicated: kg/cm² 1.6
